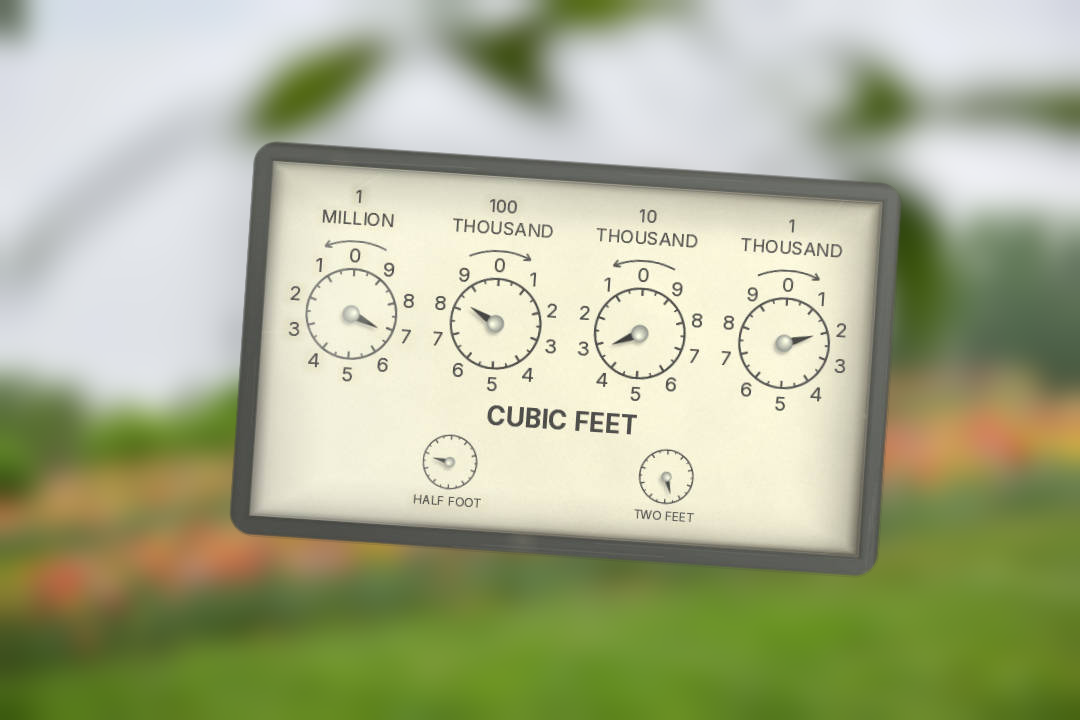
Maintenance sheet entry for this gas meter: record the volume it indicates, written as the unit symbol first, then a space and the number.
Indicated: ft³ 683200
